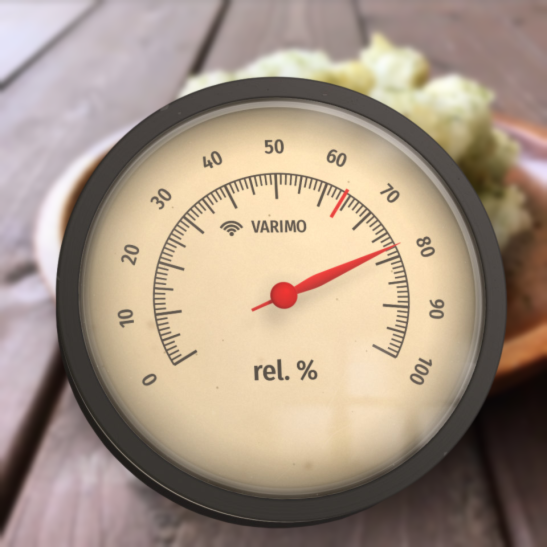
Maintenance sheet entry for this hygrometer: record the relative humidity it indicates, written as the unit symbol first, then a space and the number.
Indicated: % 78
